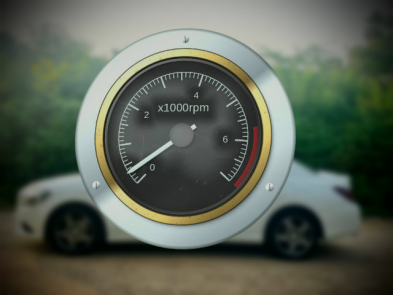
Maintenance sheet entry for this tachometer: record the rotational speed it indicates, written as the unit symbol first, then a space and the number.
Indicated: rpm 300
